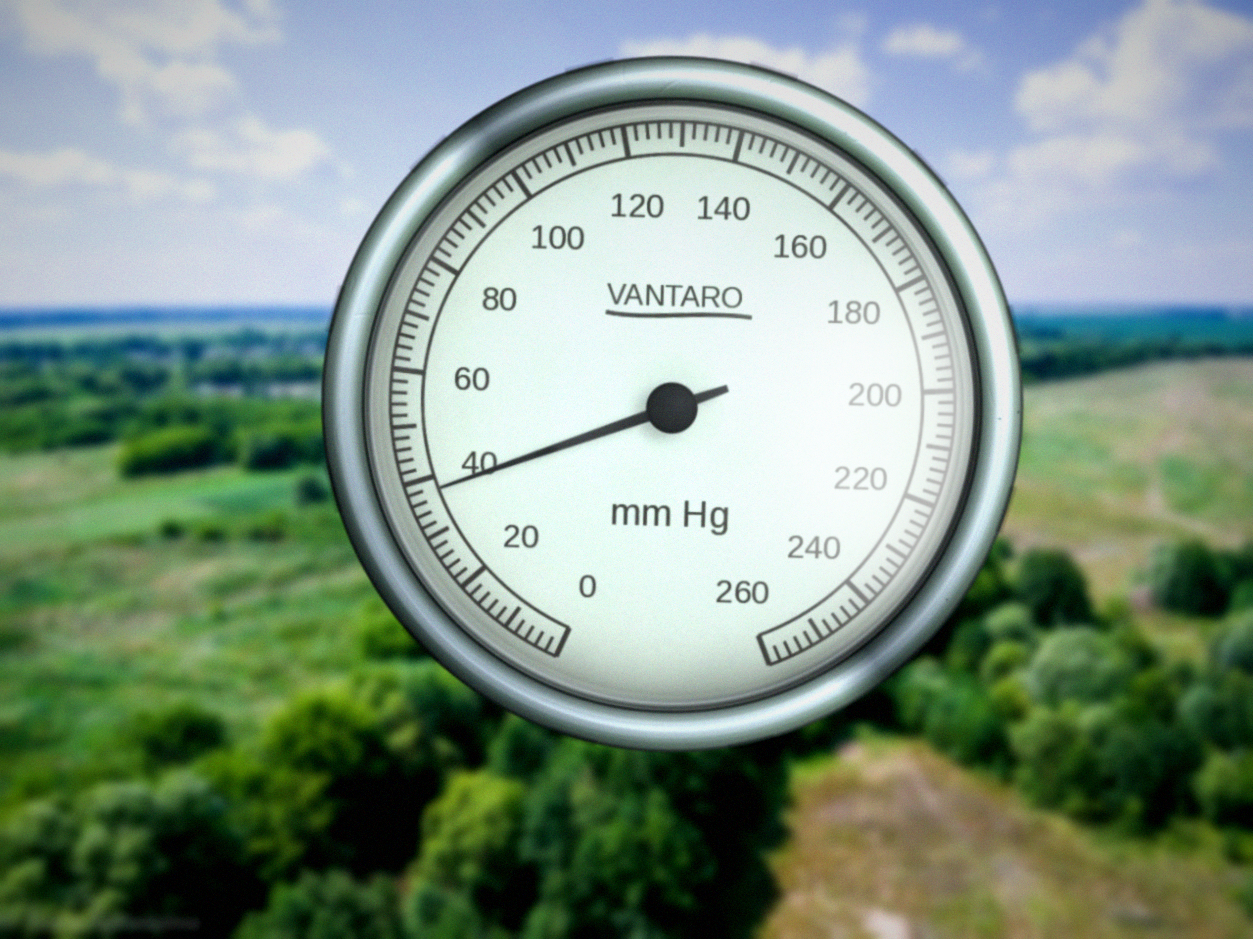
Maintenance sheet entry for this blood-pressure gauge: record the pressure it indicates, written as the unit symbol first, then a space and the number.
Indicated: mmHg 38
